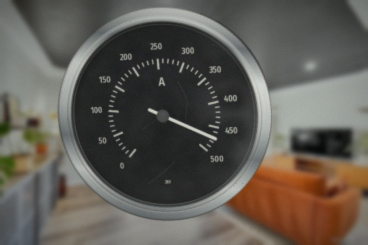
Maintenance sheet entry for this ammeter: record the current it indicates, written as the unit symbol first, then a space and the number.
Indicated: A 470
